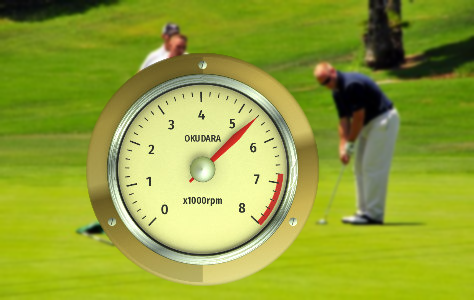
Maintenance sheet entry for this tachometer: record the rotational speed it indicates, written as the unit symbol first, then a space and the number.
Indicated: rpm 5400
